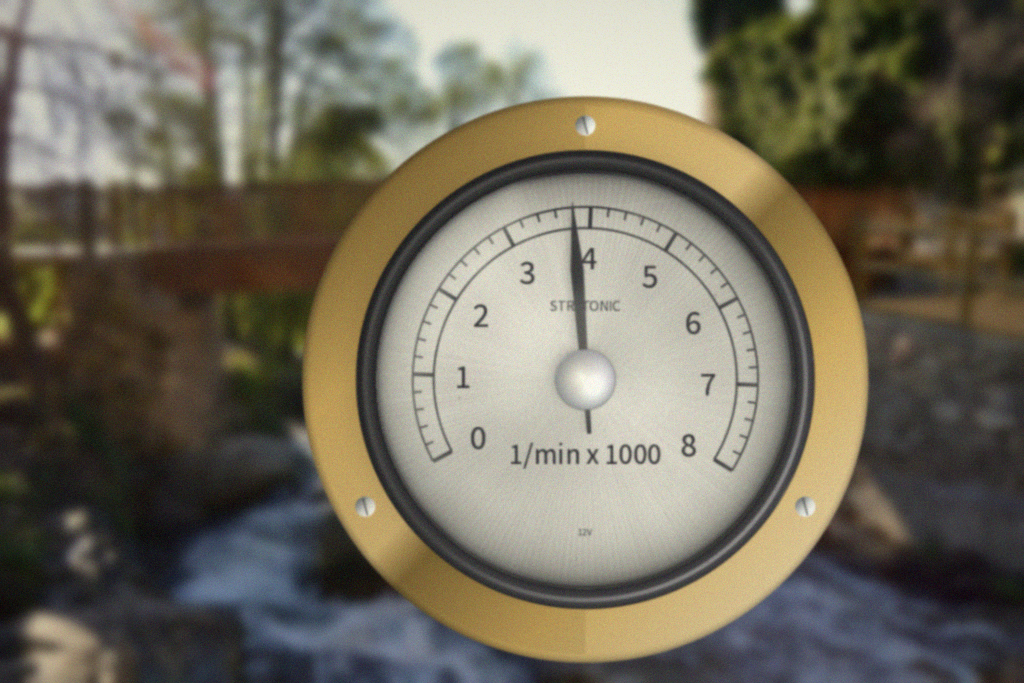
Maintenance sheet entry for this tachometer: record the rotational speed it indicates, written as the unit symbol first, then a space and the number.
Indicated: rpm 3800
